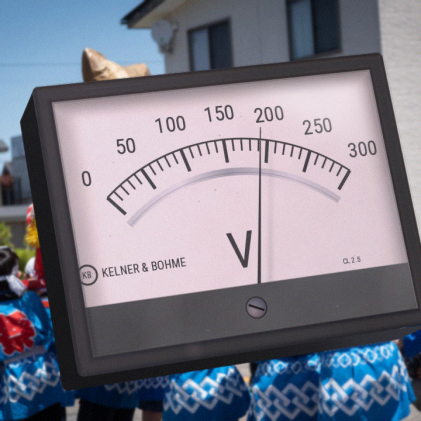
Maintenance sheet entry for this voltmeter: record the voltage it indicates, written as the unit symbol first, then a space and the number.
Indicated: V 190
